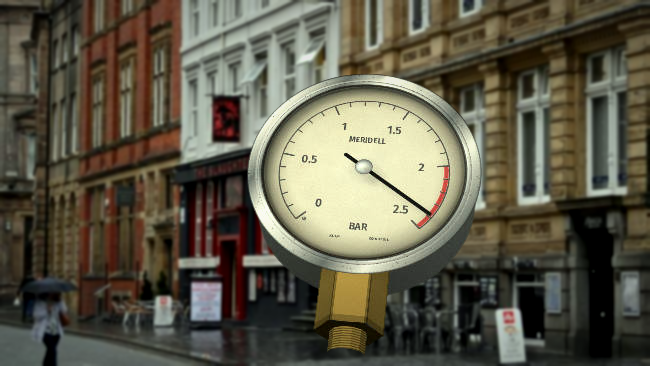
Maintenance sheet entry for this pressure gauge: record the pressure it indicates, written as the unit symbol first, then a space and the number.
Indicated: bar 2.4
